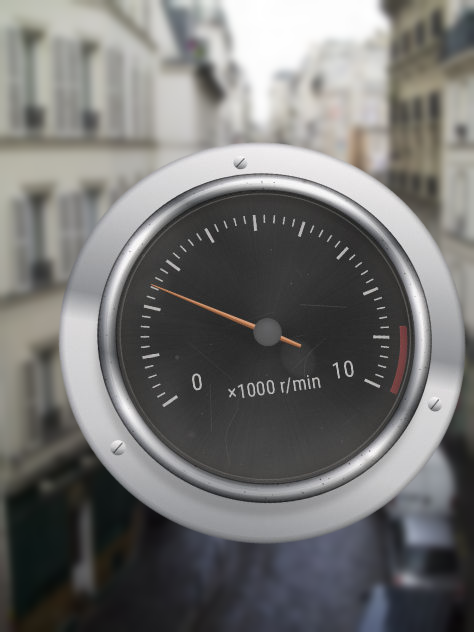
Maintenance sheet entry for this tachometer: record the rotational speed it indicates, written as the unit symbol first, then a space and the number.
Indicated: rpm 2400
